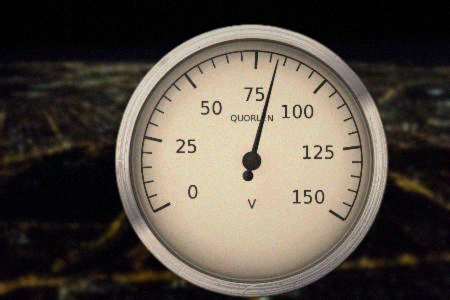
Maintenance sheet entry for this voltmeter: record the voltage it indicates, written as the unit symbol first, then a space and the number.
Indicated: V 82.5
